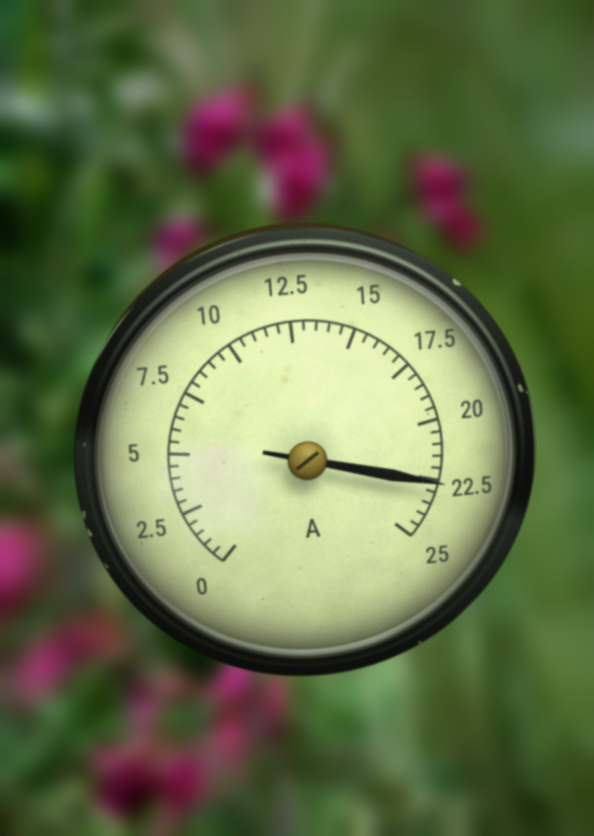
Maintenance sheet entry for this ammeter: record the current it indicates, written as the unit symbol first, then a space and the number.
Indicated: A 22.5
